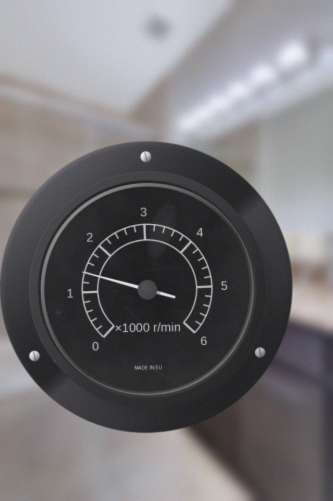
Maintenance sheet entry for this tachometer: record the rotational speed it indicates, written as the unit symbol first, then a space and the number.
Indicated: rpm 1400
